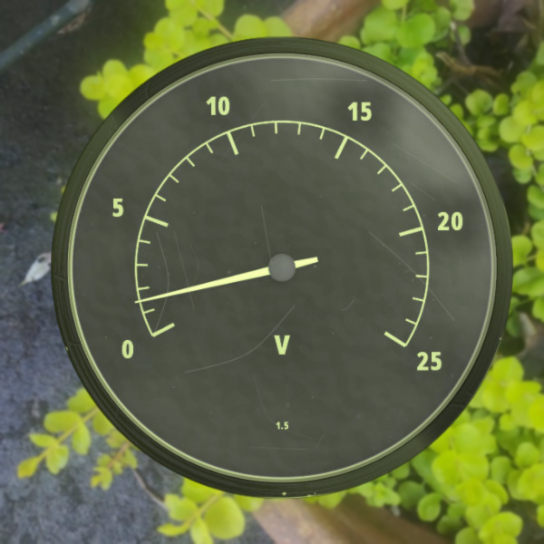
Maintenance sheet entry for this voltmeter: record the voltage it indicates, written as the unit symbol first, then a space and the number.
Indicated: V 1.5
